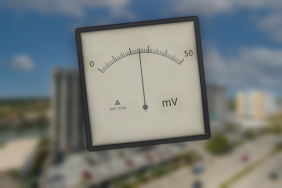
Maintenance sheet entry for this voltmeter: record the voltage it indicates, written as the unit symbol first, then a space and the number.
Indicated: mV 25
